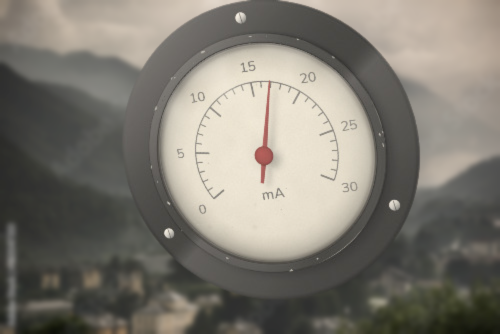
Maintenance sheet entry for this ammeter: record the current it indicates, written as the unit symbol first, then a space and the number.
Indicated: mA 17
